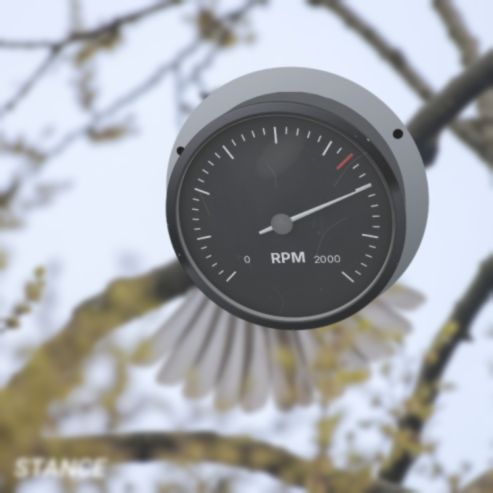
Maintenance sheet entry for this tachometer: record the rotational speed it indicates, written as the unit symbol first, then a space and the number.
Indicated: rpm 1500
